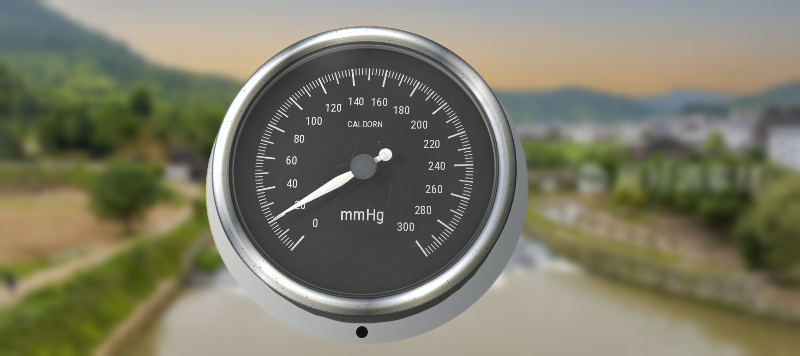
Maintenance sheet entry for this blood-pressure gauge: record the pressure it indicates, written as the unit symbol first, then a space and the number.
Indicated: mmHg 20
